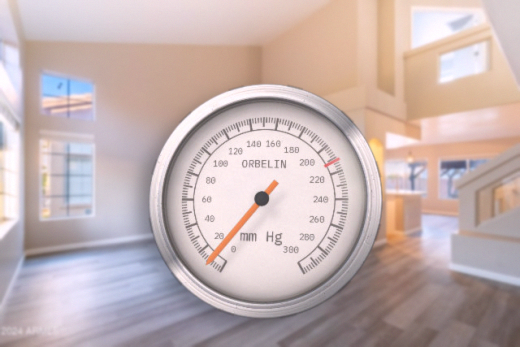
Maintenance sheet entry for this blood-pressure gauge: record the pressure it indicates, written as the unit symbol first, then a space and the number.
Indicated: mmHg 10
